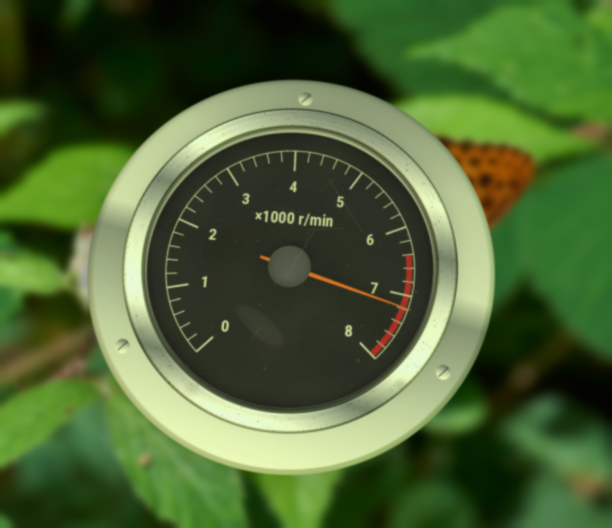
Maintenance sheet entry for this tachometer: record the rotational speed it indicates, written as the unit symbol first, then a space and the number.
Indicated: rpm 7200
